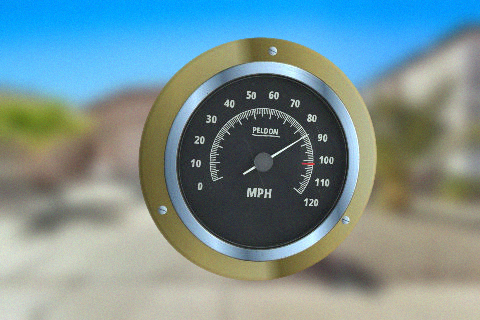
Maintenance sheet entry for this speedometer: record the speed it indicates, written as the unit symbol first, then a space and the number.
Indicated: mph 85
